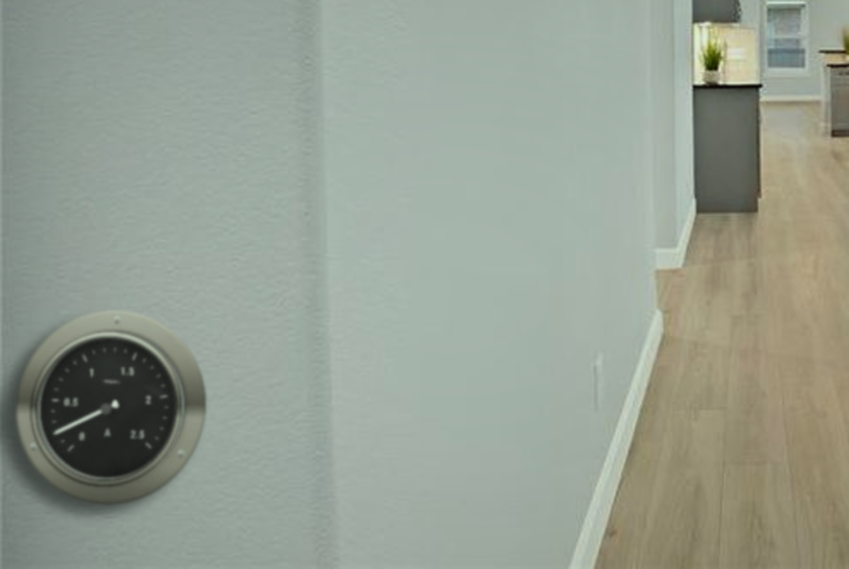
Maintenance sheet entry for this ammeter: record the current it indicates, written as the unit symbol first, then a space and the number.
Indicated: A 0.2
